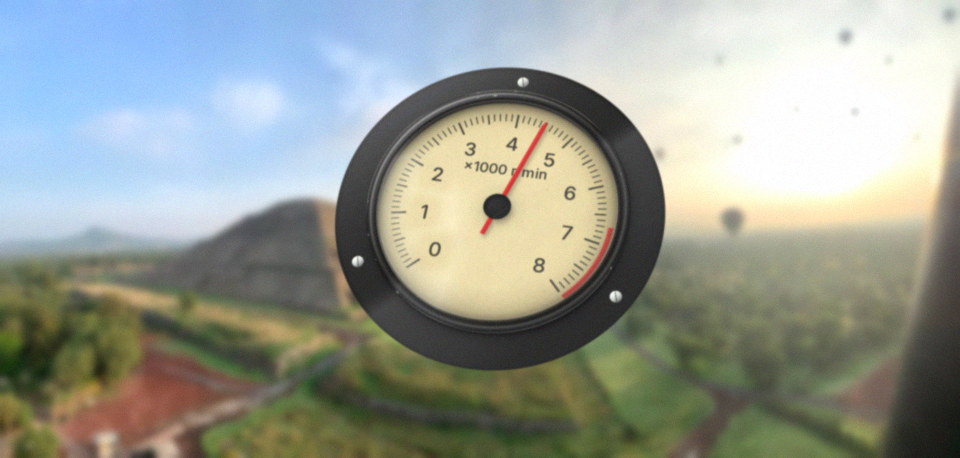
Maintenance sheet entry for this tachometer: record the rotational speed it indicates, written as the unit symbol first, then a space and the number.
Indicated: rpm 4500
